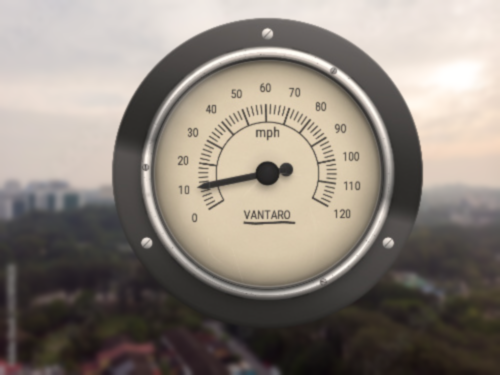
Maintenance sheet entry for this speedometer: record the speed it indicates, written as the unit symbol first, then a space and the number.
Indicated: mph 10
